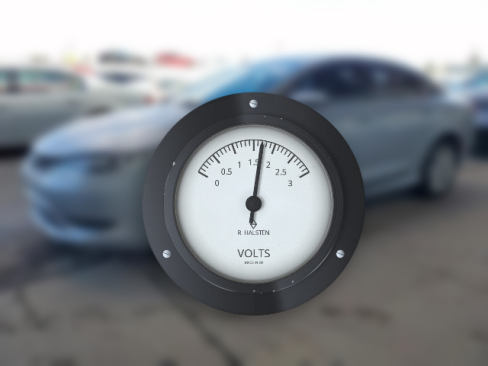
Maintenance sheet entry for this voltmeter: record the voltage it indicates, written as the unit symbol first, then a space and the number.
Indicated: V 1.7
